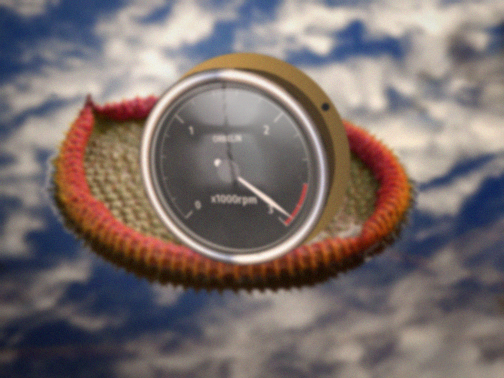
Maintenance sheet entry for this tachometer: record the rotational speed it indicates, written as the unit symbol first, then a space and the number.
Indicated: rpm 2900
